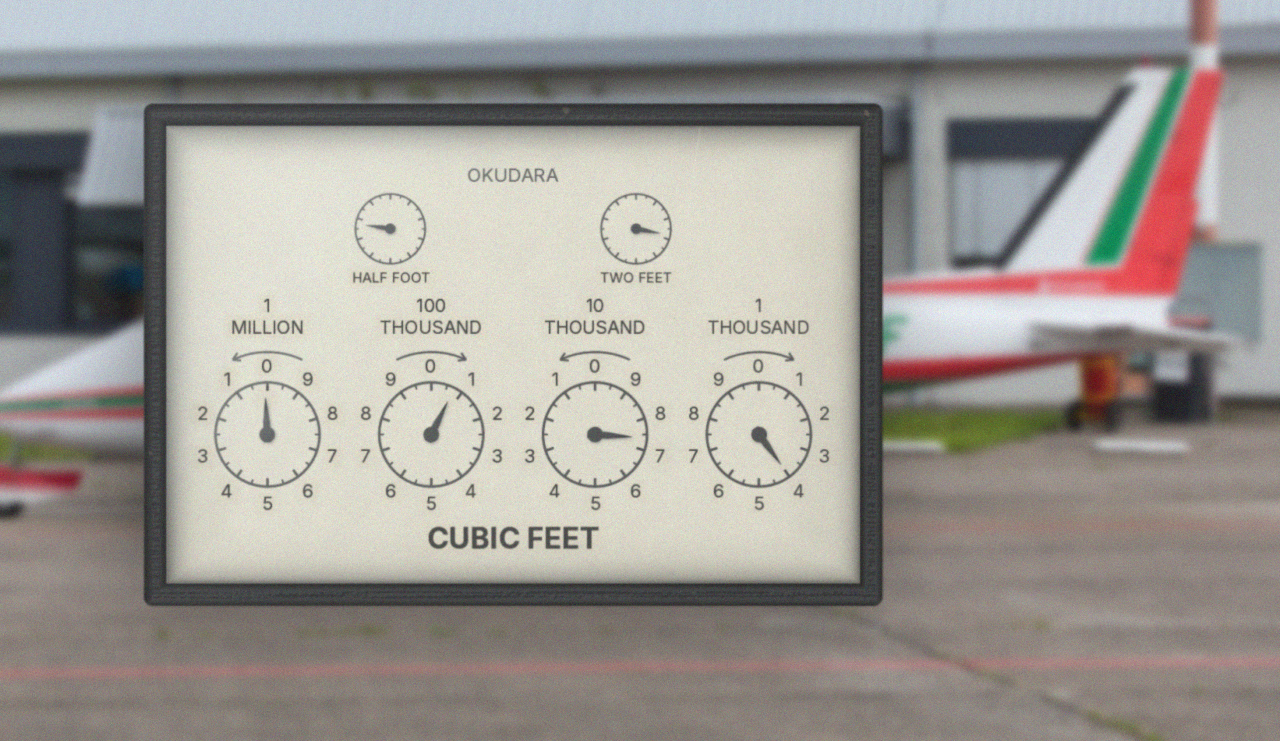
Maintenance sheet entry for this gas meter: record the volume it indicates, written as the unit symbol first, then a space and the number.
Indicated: ft³ 7400
